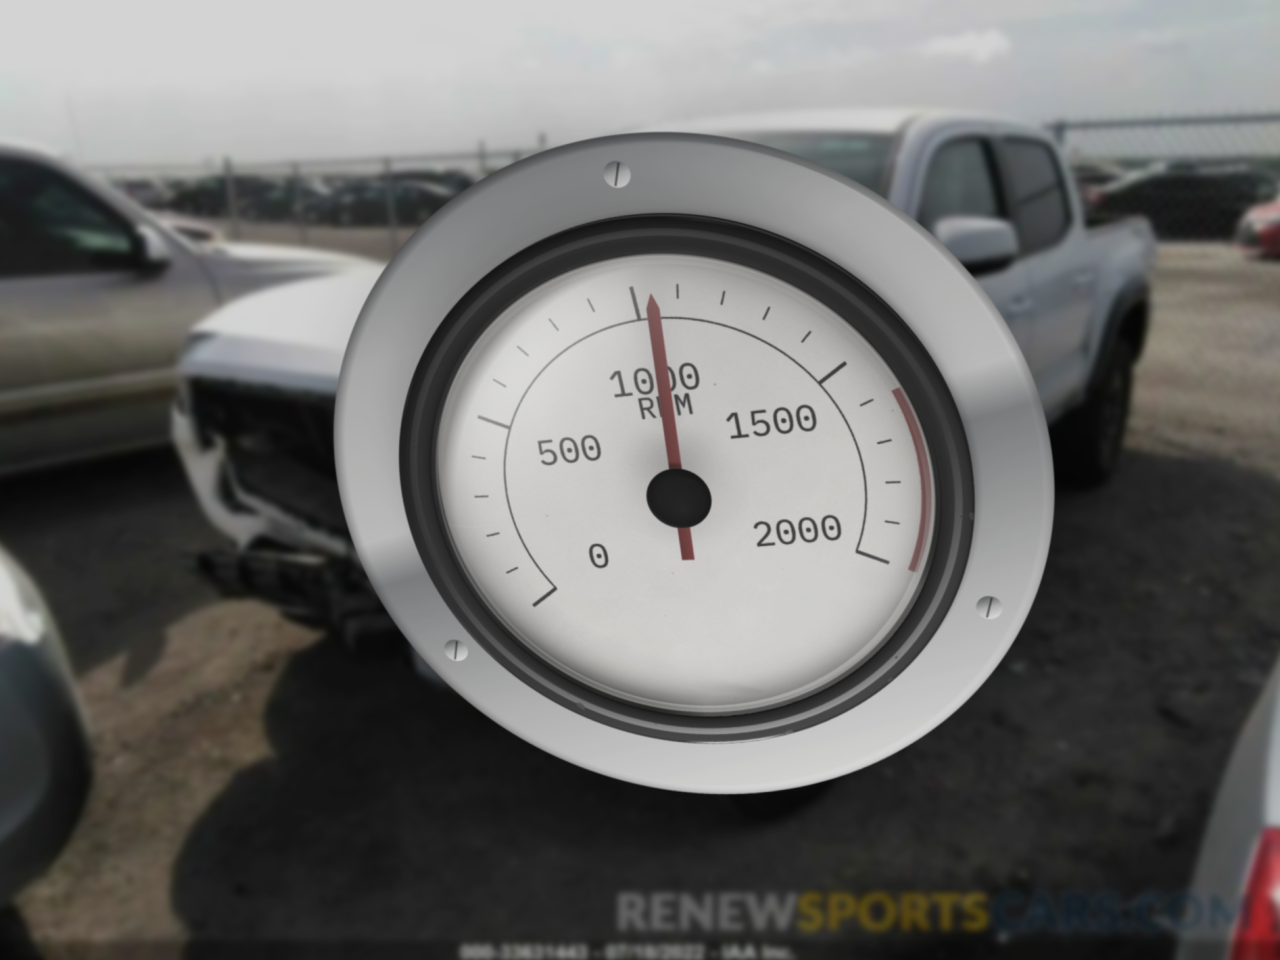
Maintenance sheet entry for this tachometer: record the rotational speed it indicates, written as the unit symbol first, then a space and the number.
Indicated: rpm 1050
